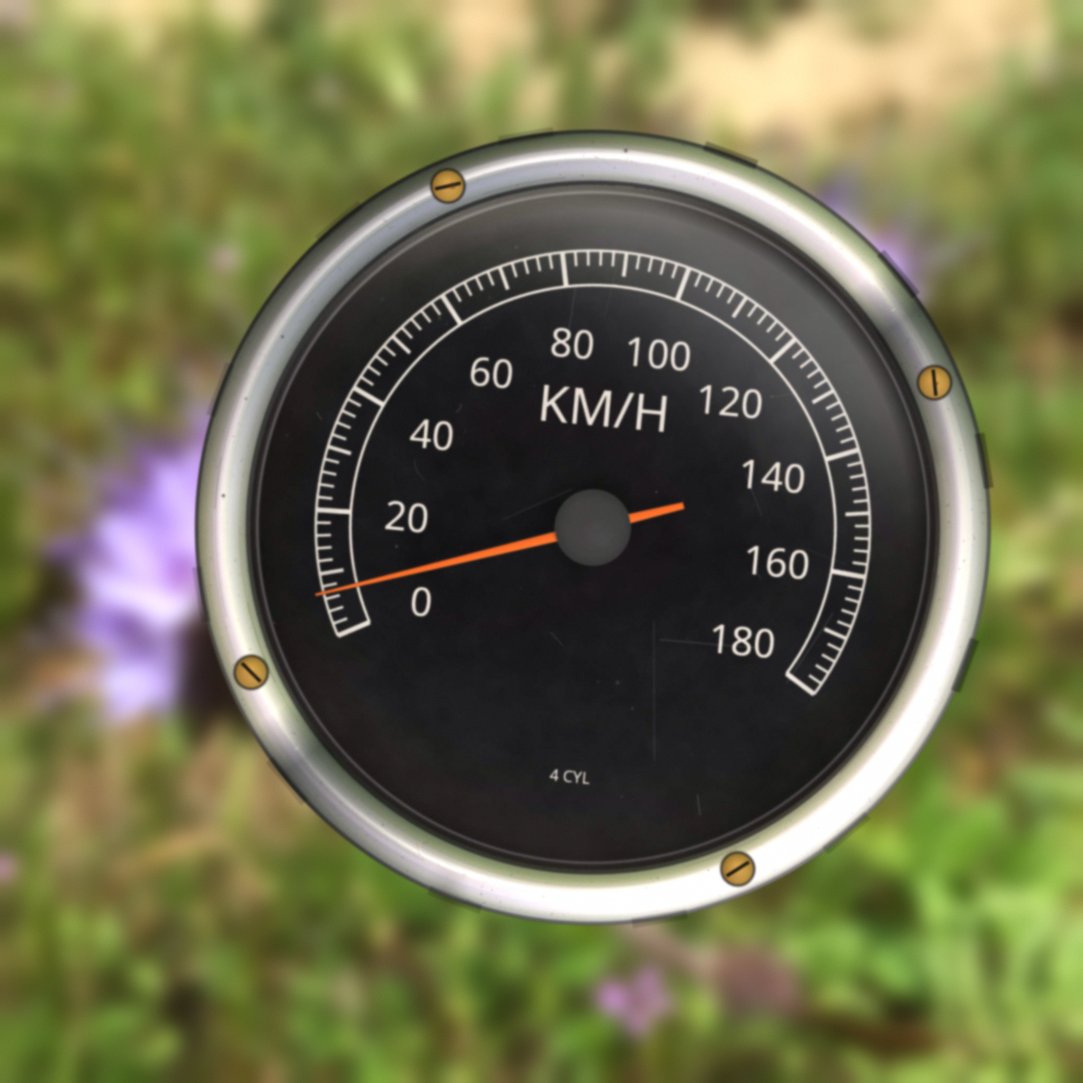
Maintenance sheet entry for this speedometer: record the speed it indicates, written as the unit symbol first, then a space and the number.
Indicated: km/h 7
